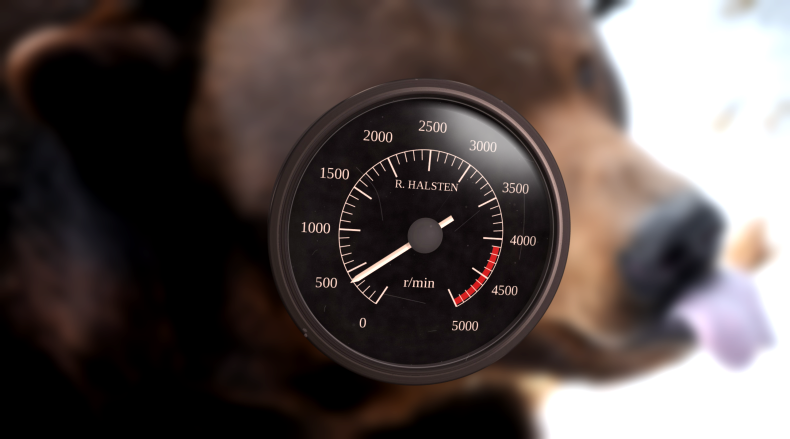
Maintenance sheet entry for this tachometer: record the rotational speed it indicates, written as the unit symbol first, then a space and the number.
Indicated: rpm 400
